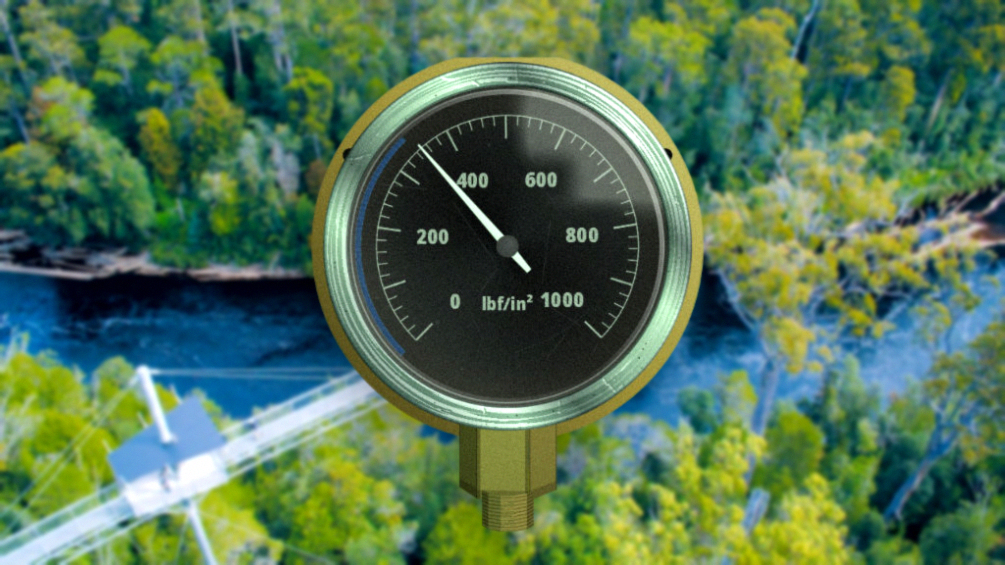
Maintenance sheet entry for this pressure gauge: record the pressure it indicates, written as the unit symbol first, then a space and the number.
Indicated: psi 350
